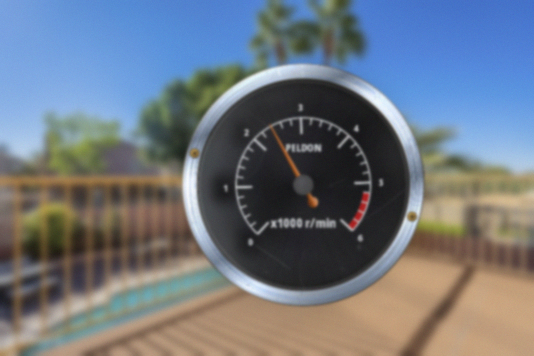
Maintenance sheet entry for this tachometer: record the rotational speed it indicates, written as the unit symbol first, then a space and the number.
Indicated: rpm 2400
